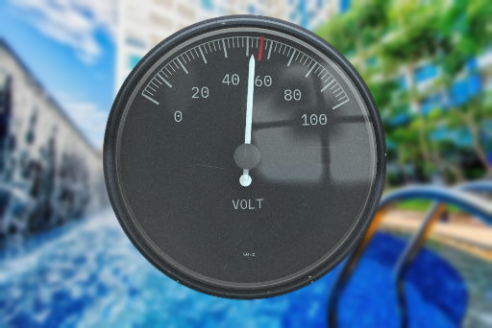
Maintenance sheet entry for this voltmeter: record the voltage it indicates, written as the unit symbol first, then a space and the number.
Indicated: V 52
